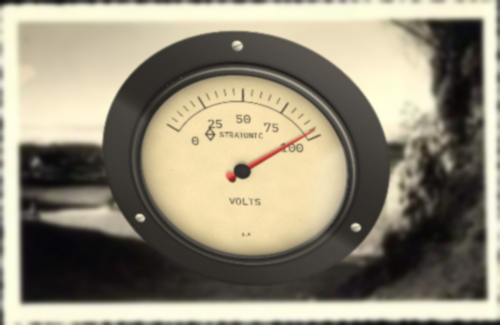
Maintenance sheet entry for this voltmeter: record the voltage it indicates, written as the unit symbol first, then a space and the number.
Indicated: V 95
